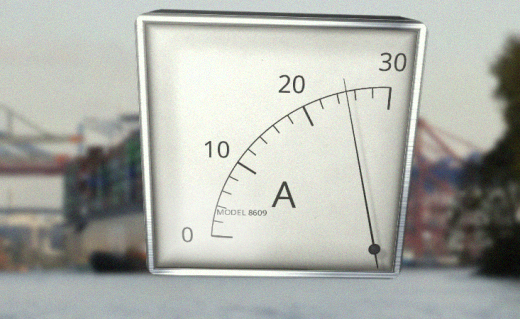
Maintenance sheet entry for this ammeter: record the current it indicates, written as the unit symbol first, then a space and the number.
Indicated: A 25
